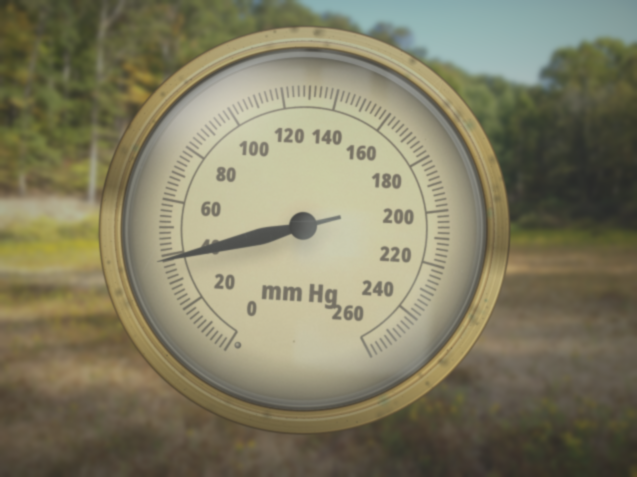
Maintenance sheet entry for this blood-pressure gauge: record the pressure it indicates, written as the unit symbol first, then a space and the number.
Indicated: mmHg 38
